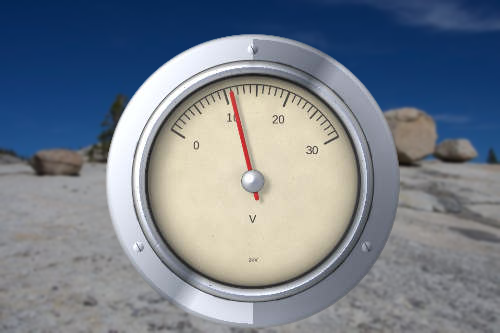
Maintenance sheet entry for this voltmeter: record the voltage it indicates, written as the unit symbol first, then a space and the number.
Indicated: V 11
